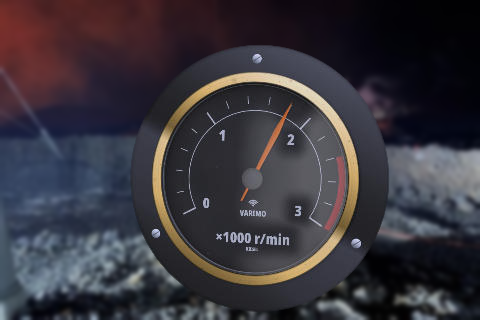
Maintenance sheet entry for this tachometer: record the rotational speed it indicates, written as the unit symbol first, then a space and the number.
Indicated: rpm 1800
